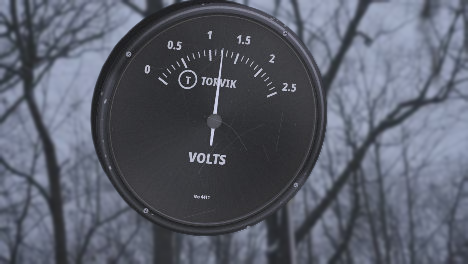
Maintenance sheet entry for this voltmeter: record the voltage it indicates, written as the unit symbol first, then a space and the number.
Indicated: V 1.2
